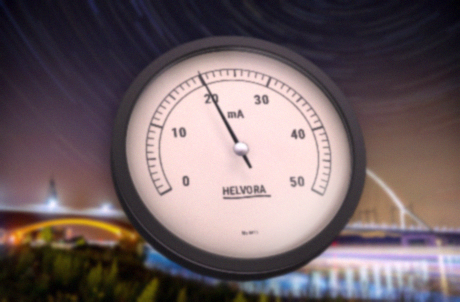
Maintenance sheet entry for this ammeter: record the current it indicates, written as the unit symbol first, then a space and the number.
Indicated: mA 20
